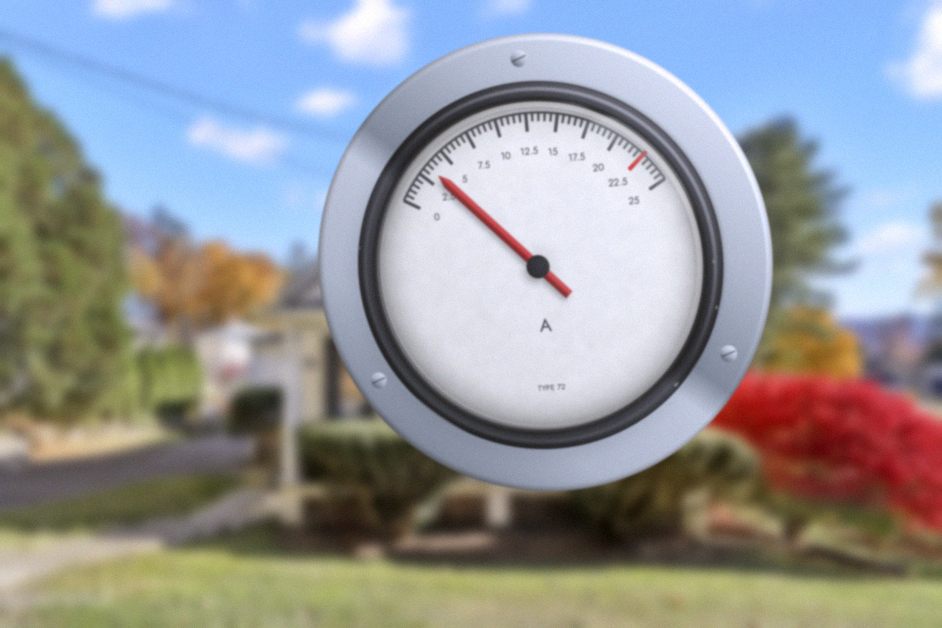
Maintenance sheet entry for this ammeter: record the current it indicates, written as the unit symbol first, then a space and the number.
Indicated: A 3.5
